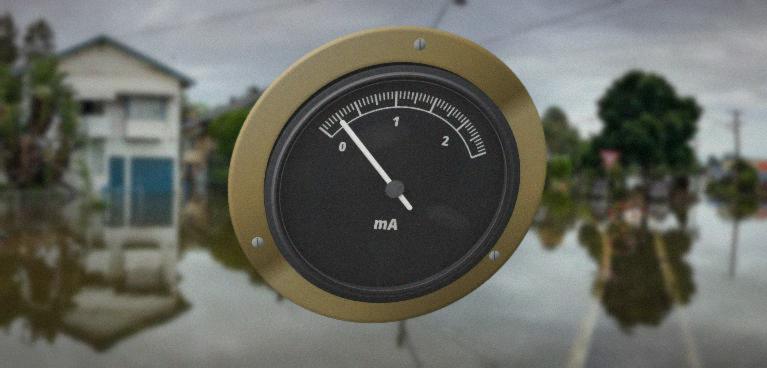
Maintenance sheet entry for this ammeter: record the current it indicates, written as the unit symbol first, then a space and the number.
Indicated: mA 0.25
